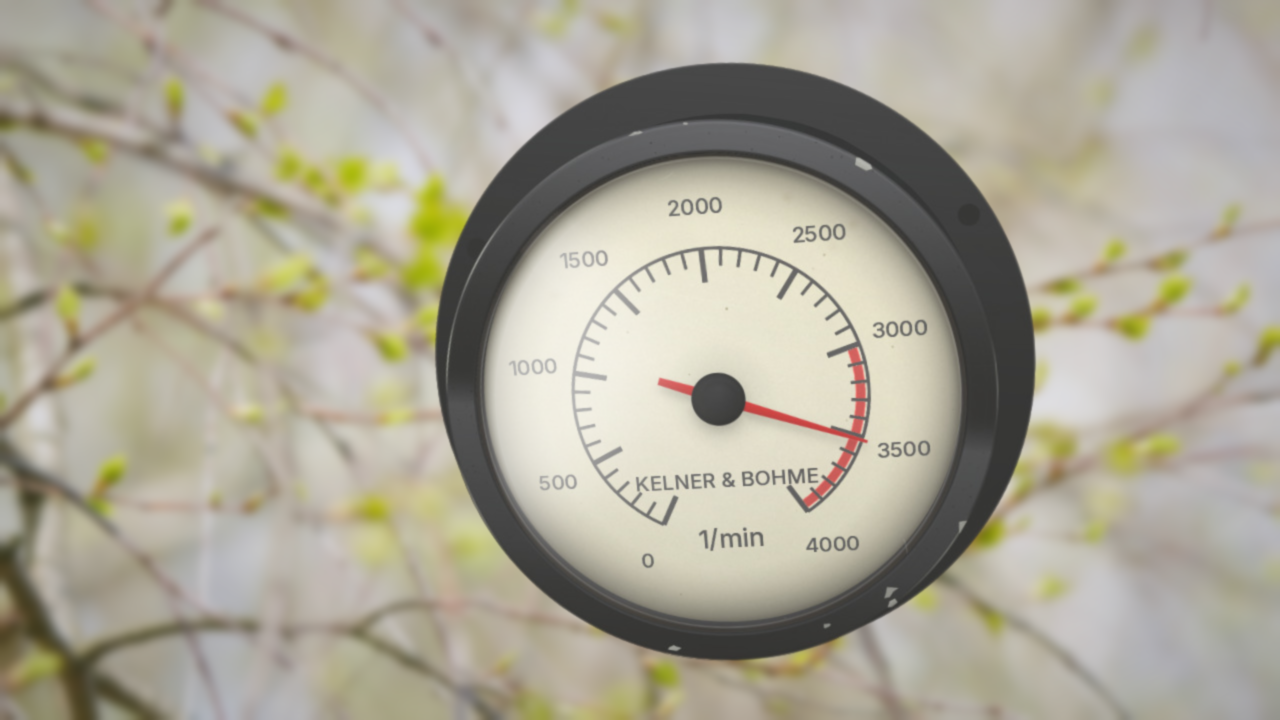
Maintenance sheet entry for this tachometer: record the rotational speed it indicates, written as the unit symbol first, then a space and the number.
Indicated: rpm 3500
